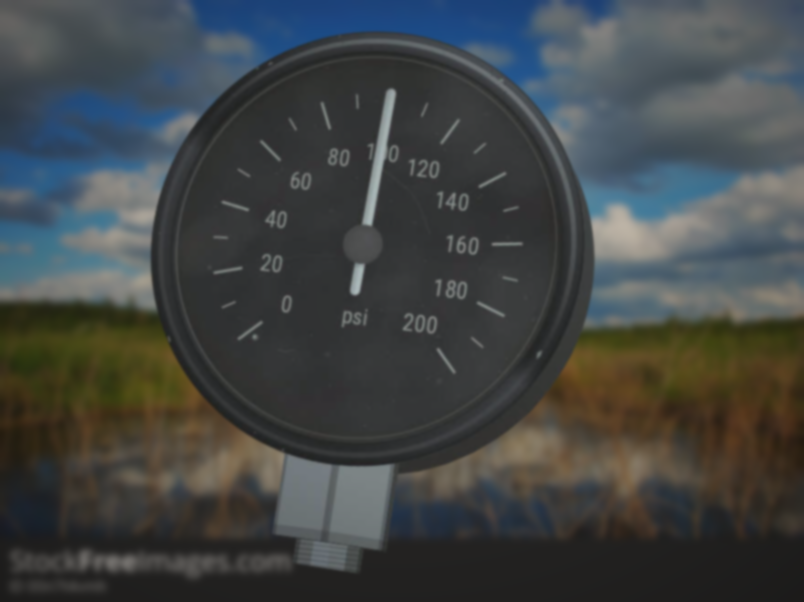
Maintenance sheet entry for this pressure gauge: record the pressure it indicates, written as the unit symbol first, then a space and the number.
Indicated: psi 100
